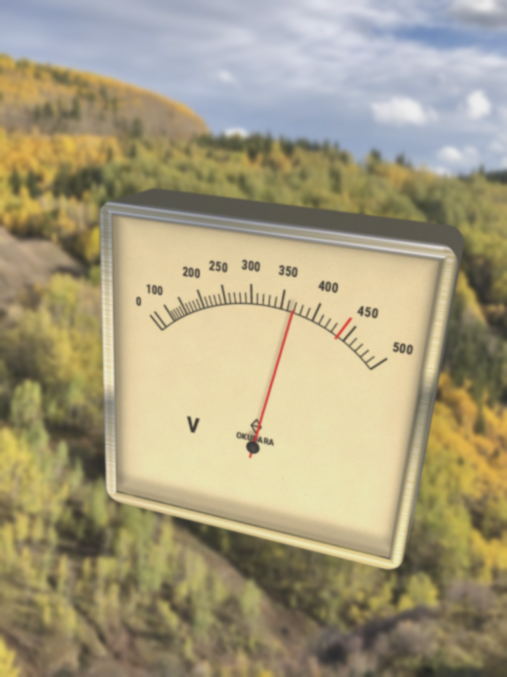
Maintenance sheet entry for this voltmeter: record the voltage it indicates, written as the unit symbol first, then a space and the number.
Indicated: V 370
